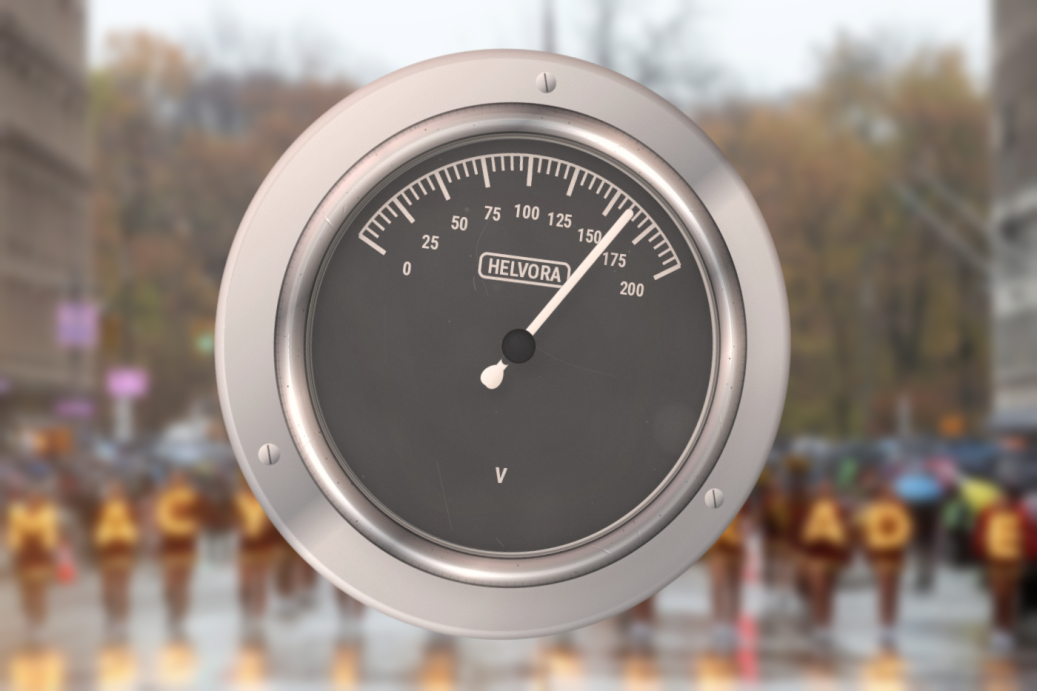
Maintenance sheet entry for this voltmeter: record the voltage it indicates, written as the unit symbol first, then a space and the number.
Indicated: V 160
